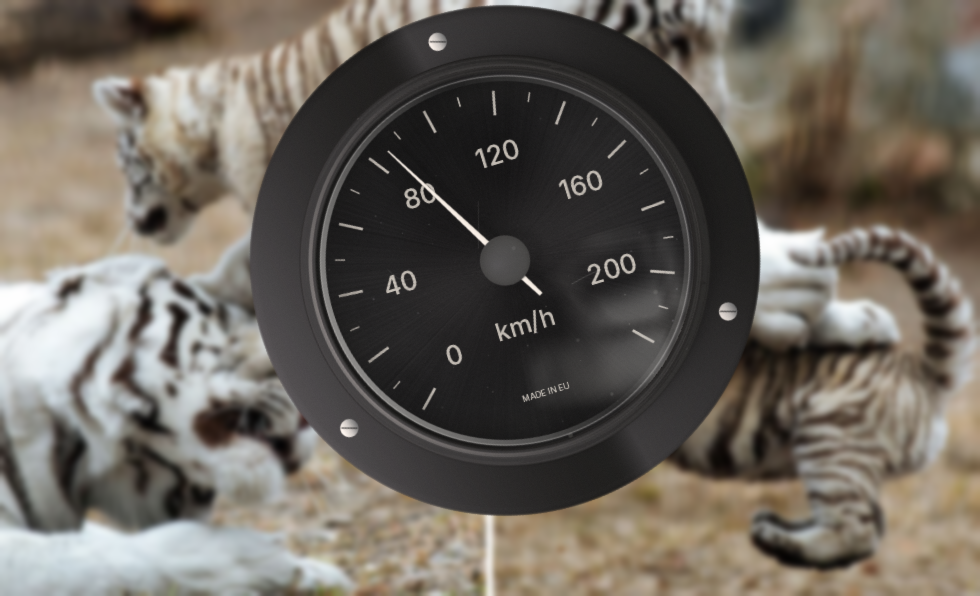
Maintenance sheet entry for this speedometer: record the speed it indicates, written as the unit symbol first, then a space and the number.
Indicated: km/h 85
